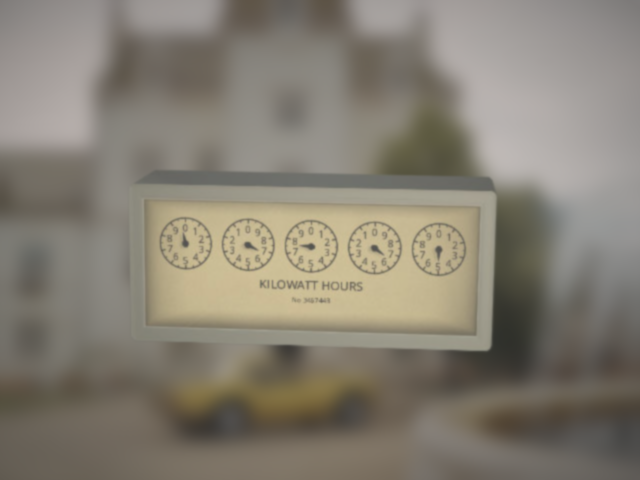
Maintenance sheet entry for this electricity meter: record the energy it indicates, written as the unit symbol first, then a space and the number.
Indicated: kWh 96765
